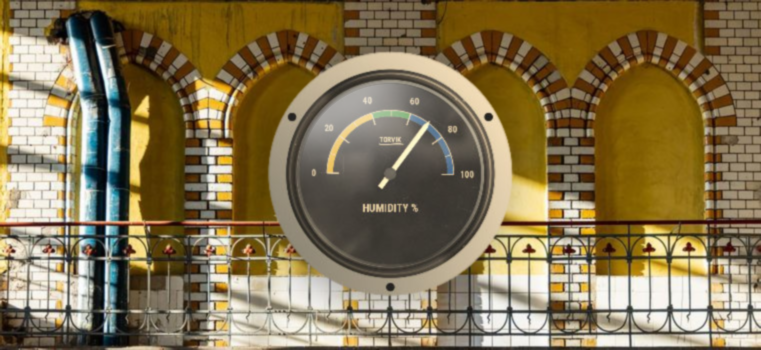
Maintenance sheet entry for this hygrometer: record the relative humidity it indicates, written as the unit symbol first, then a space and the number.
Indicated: % 70
